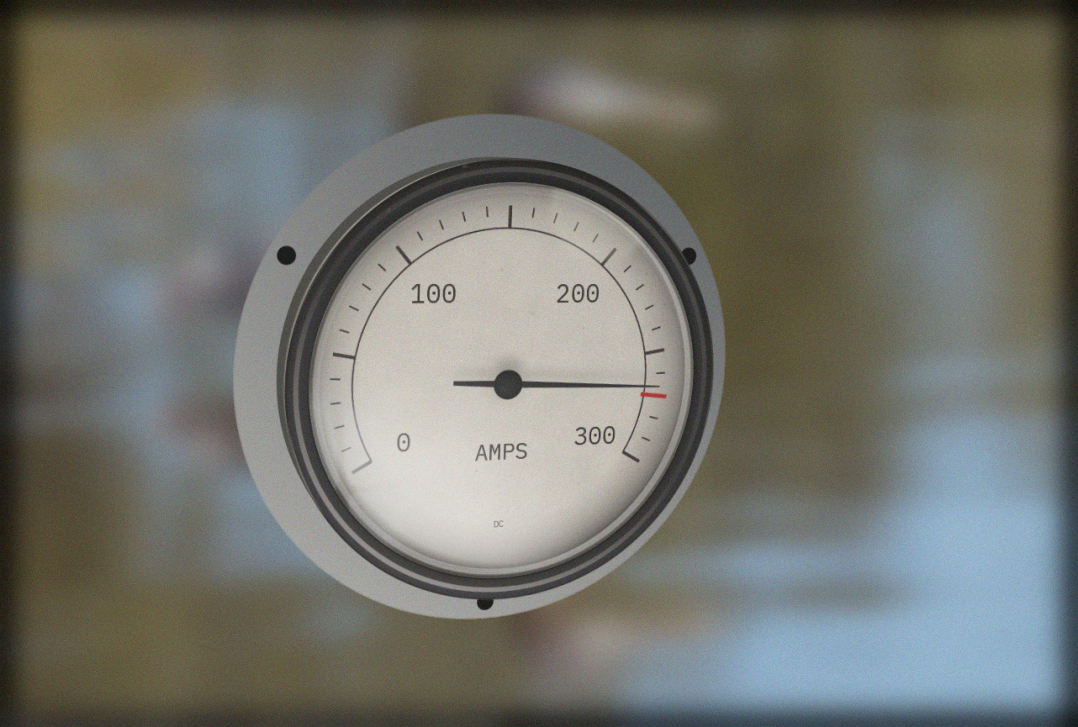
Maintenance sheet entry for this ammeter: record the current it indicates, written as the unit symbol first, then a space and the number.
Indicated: A 265
